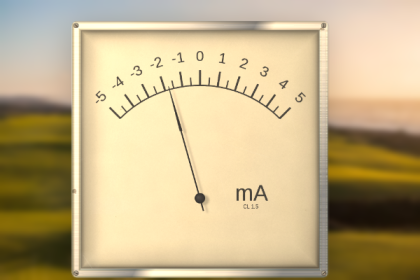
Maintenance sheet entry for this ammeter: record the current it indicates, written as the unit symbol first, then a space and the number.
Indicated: mA -1.75
